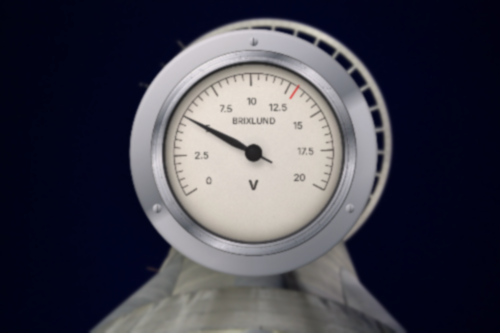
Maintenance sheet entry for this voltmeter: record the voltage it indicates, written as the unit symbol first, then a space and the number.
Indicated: V 5
